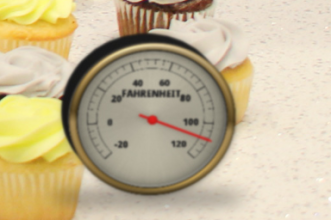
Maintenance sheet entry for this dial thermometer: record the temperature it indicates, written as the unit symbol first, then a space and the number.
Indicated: °F 108
